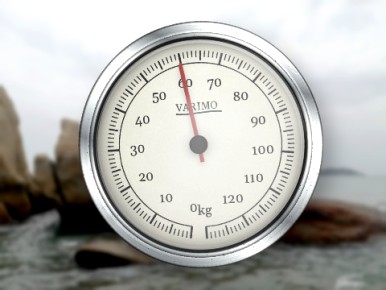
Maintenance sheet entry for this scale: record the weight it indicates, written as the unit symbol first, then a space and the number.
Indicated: kg 60
